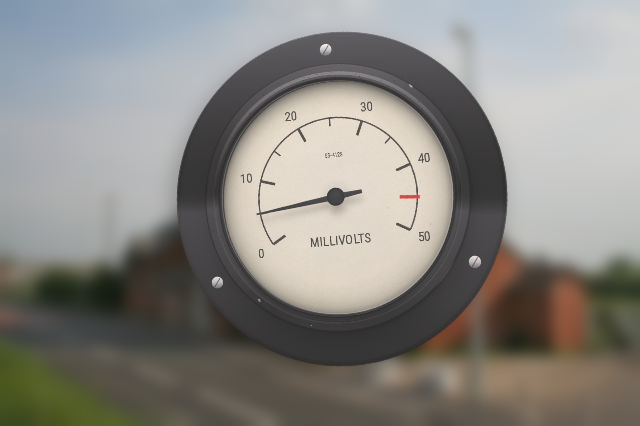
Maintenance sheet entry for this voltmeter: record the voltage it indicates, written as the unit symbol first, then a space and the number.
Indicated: mV 5
